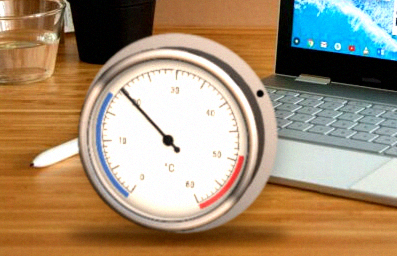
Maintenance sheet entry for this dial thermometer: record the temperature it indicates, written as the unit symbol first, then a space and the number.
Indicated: °C 20
